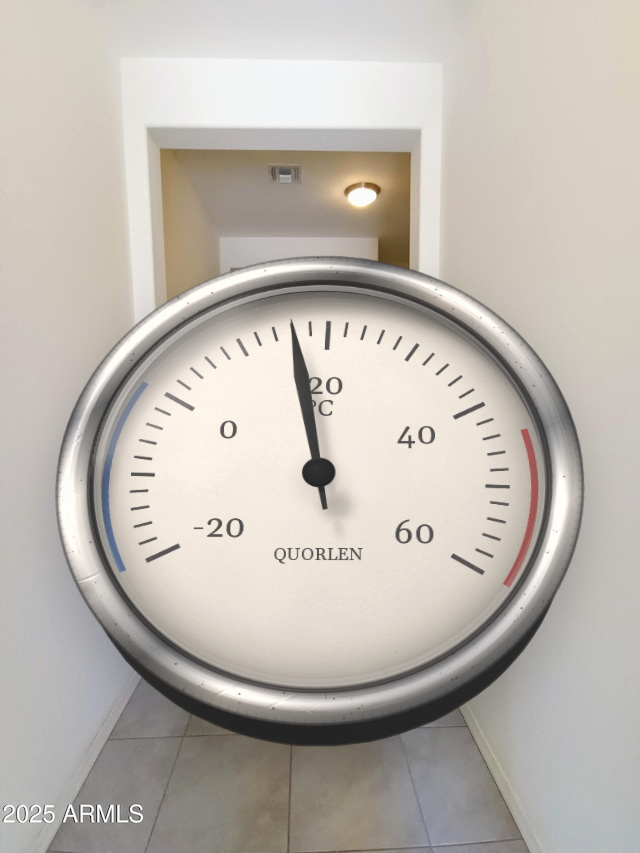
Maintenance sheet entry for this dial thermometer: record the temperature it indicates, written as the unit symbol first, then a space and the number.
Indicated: °C 16
